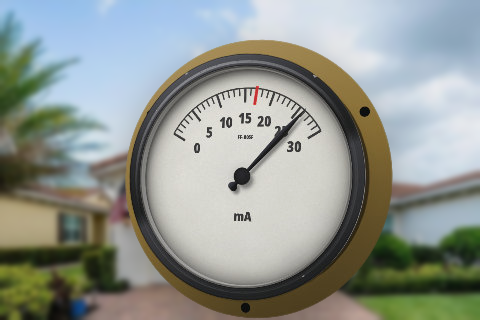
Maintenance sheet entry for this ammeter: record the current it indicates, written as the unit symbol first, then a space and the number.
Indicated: mA 26
